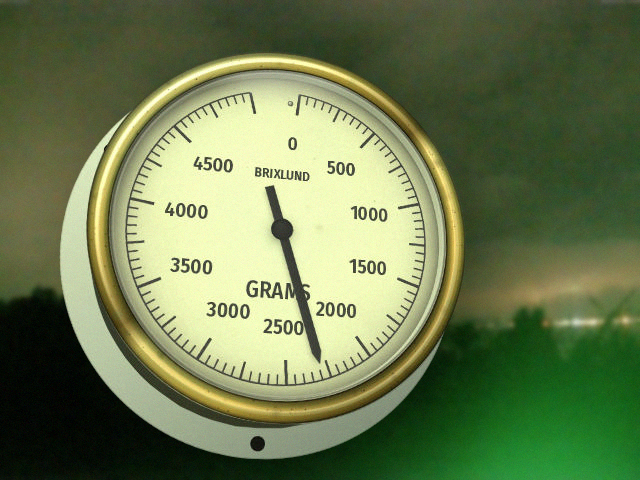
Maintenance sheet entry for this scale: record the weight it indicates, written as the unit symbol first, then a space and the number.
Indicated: g 2300
